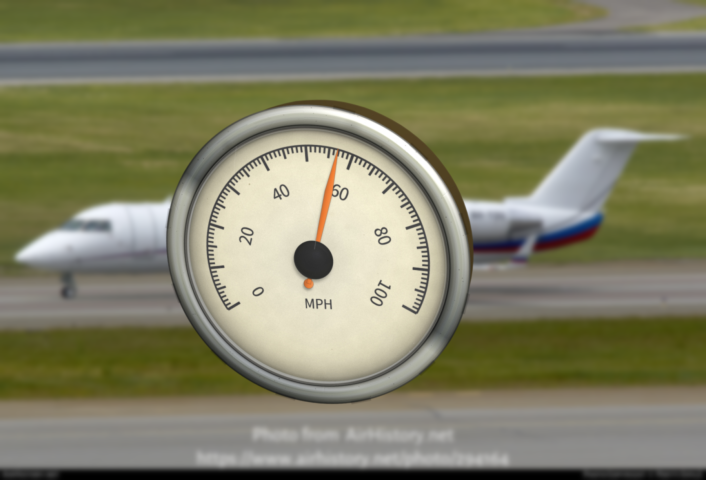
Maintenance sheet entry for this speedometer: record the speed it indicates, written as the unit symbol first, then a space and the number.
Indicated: mph 57
